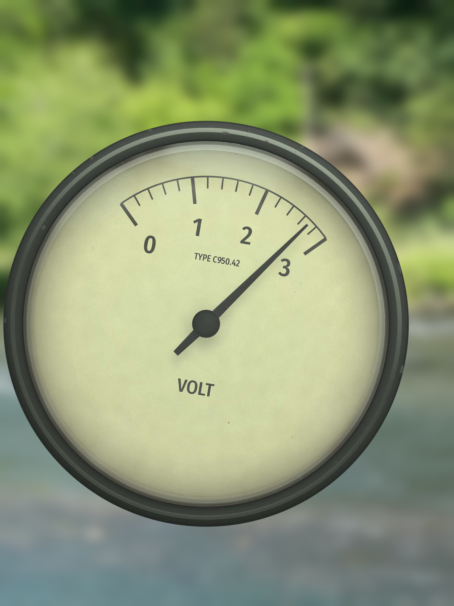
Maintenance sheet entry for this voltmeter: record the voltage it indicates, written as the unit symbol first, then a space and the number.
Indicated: V 2.7
